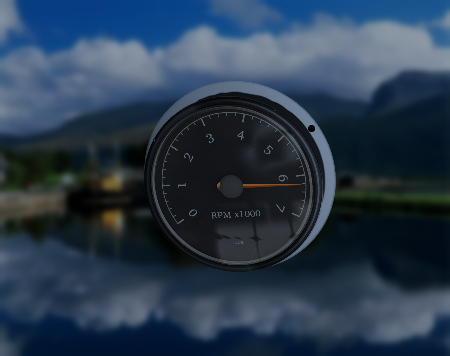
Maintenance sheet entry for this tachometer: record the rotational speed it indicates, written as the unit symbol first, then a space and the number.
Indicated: rpm 6200
